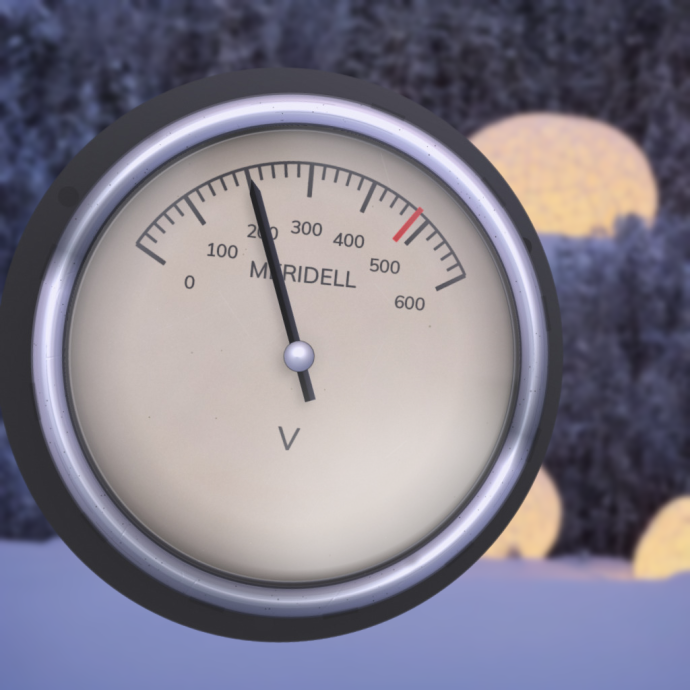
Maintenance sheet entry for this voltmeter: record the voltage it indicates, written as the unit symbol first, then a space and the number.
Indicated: V 200
